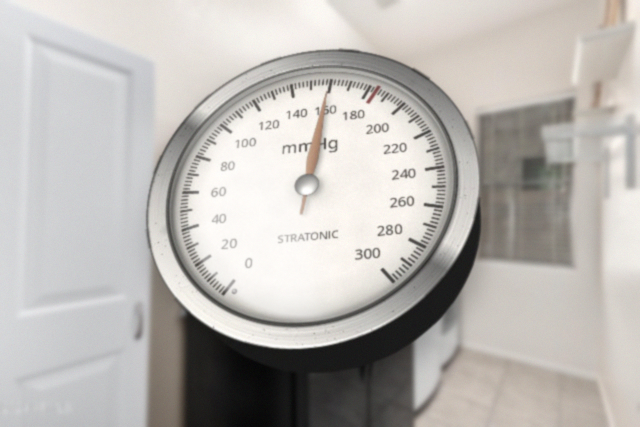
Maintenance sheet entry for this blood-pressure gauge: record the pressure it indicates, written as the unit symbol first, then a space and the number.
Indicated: mmHg 160
